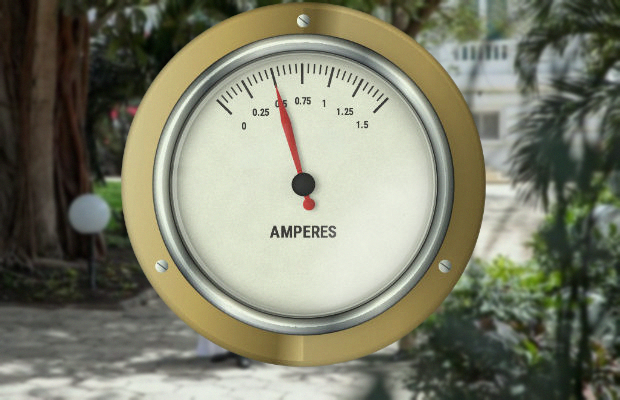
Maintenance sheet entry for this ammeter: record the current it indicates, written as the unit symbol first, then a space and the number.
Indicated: A 0.5
